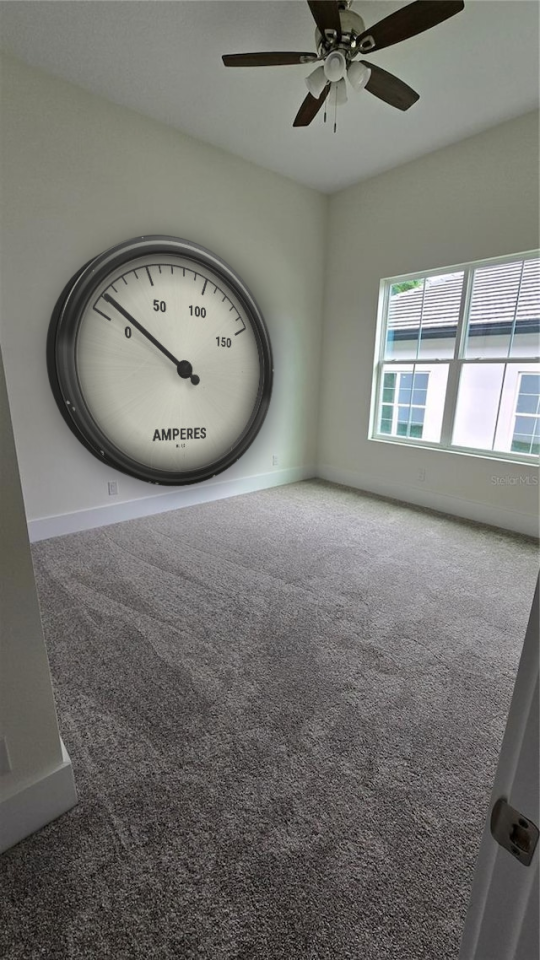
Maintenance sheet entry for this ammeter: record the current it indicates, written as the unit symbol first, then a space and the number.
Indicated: A 10
